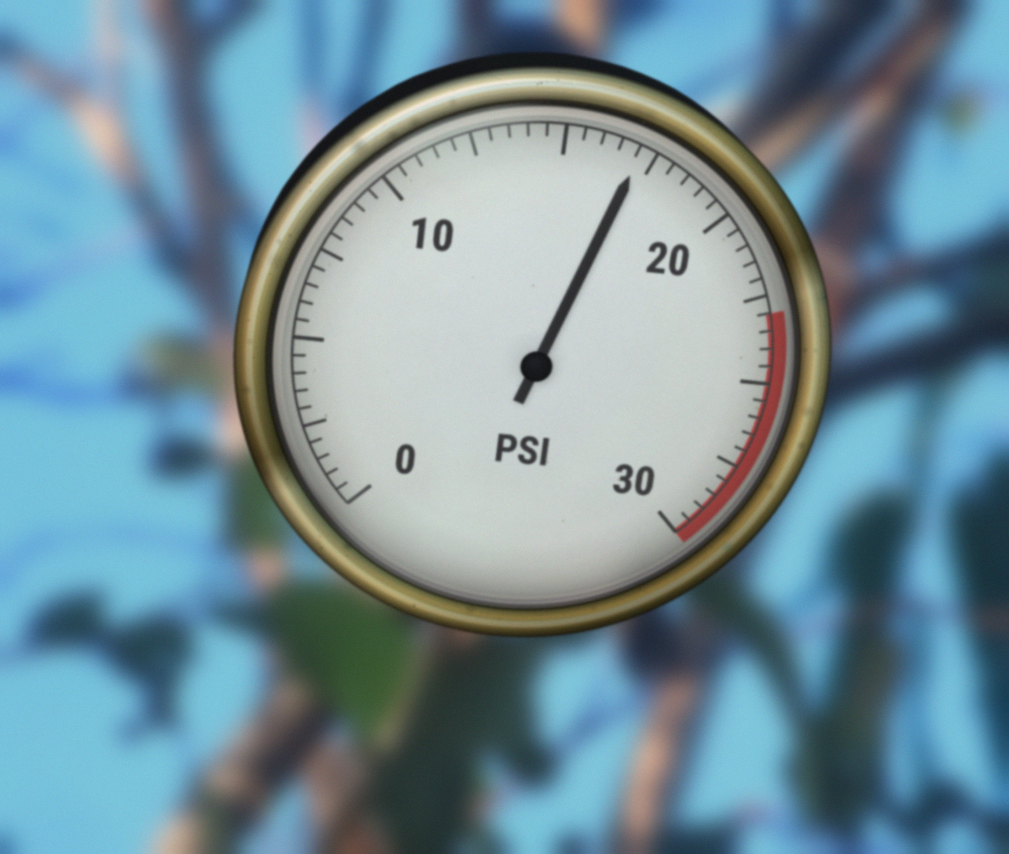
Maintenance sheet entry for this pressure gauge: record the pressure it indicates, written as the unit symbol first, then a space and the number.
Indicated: psi 17
